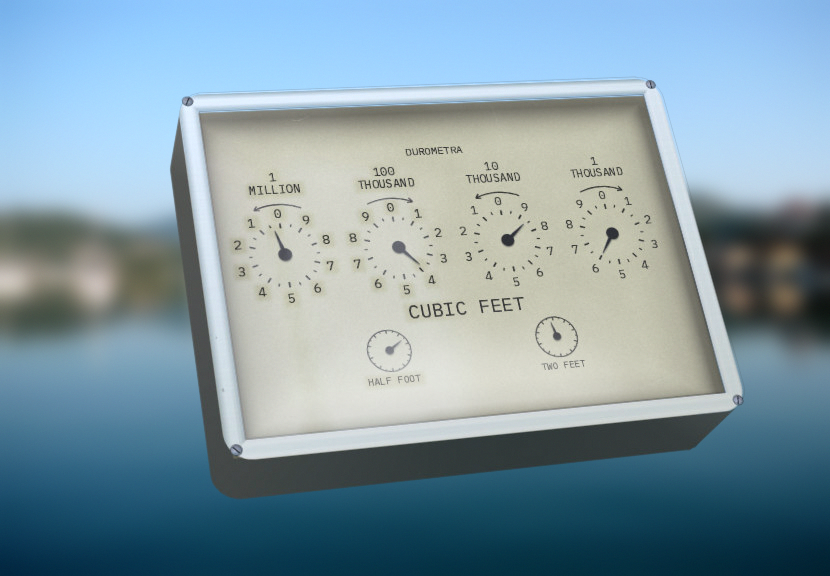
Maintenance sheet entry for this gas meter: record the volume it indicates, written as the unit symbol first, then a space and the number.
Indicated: ft³ 38600
